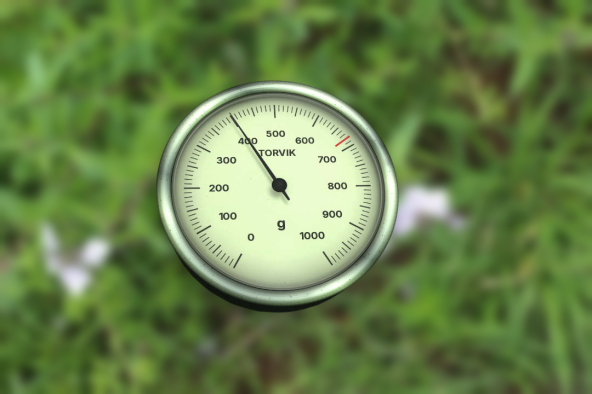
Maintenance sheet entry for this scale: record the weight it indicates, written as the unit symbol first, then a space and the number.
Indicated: g 400
